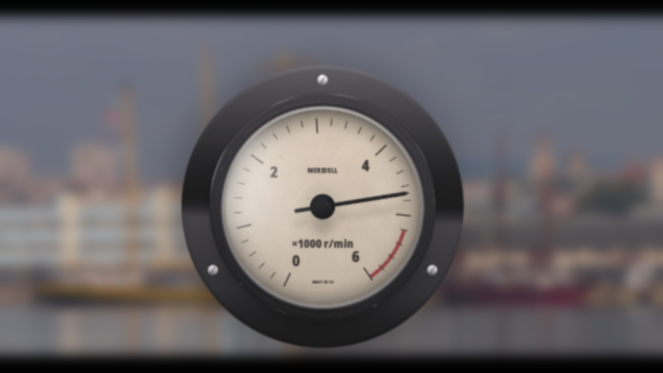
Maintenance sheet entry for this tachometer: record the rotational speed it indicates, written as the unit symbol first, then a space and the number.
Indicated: rpm 4700
